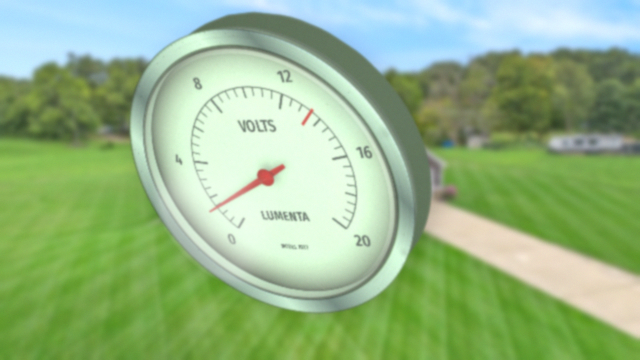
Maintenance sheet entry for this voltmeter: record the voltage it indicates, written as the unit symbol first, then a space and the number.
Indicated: V 1.5
